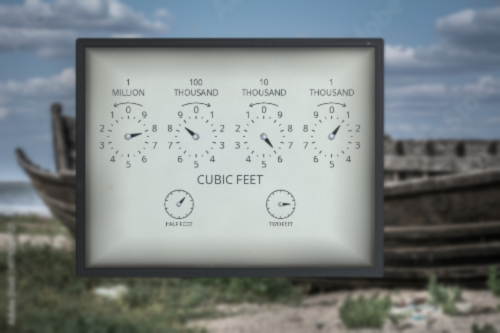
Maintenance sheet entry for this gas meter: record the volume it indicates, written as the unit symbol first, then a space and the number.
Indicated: ft³ 786100
